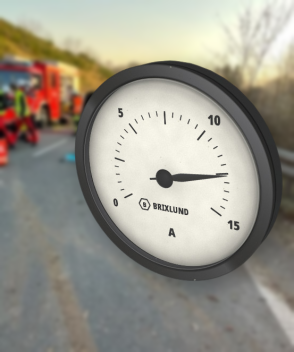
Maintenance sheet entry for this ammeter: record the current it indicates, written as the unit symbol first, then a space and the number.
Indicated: A 12.5
